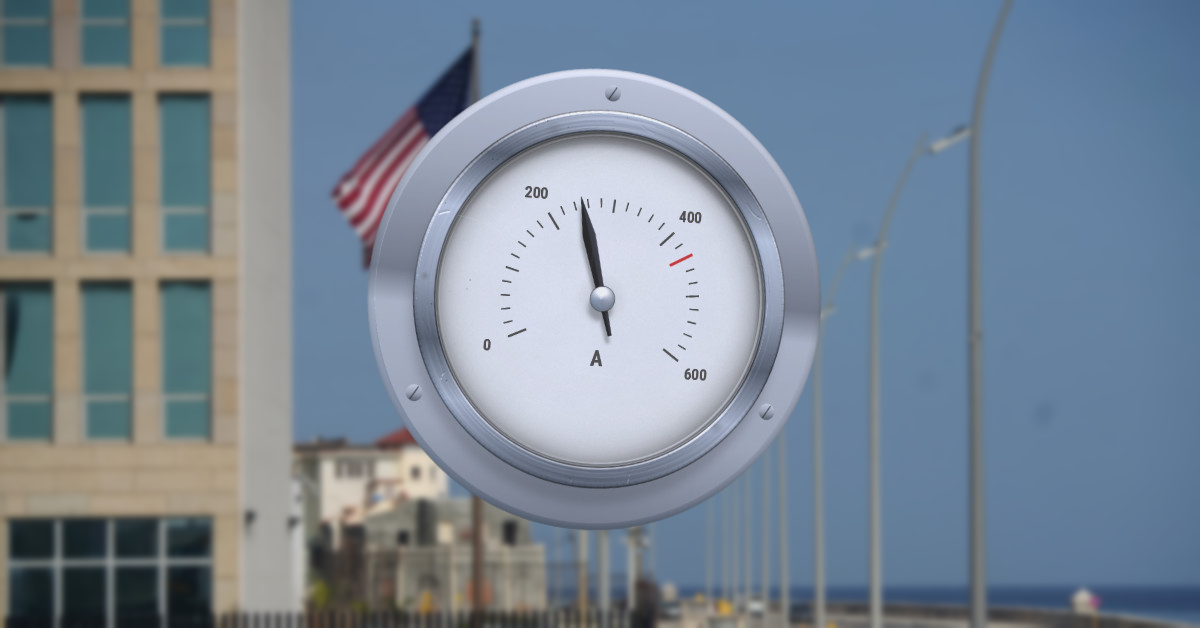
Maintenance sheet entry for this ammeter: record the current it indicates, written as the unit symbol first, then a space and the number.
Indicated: A 250
